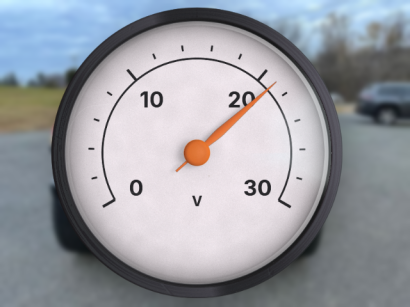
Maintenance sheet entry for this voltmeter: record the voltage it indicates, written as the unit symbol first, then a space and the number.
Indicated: V 21
